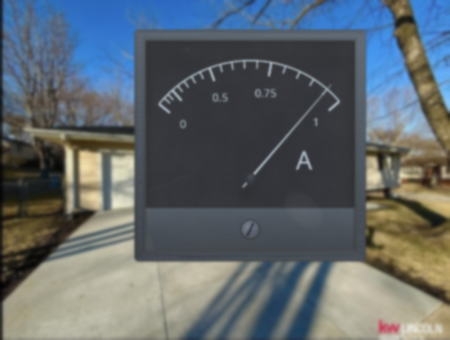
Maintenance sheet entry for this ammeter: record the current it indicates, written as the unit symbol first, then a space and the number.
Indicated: A 0.95
